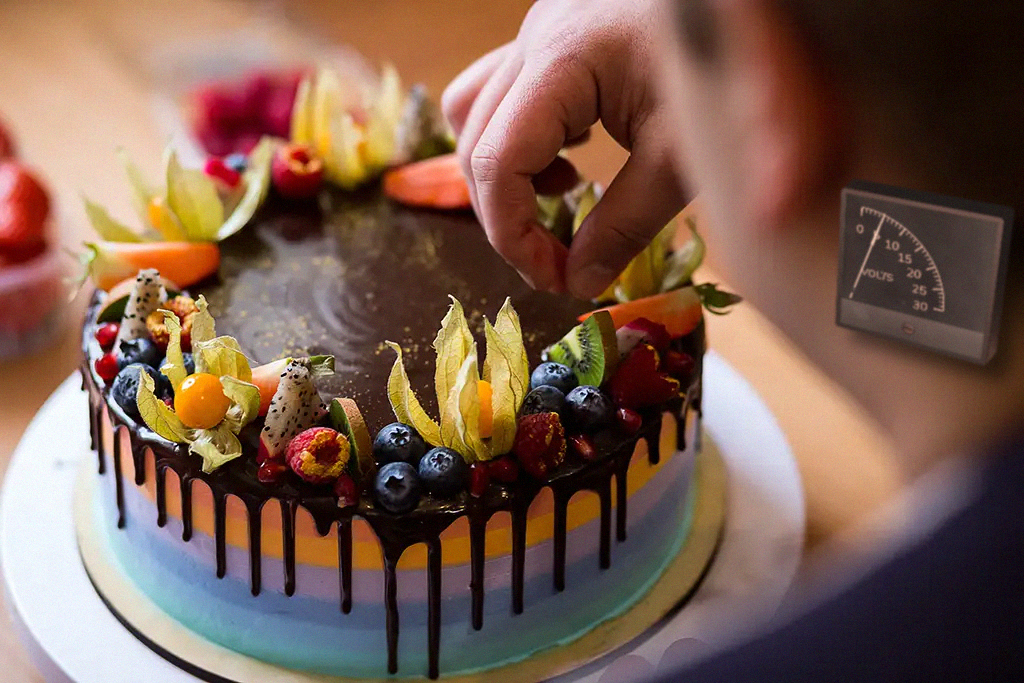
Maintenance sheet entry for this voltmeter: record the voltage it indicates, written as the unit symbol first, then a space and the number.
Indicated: V 5
